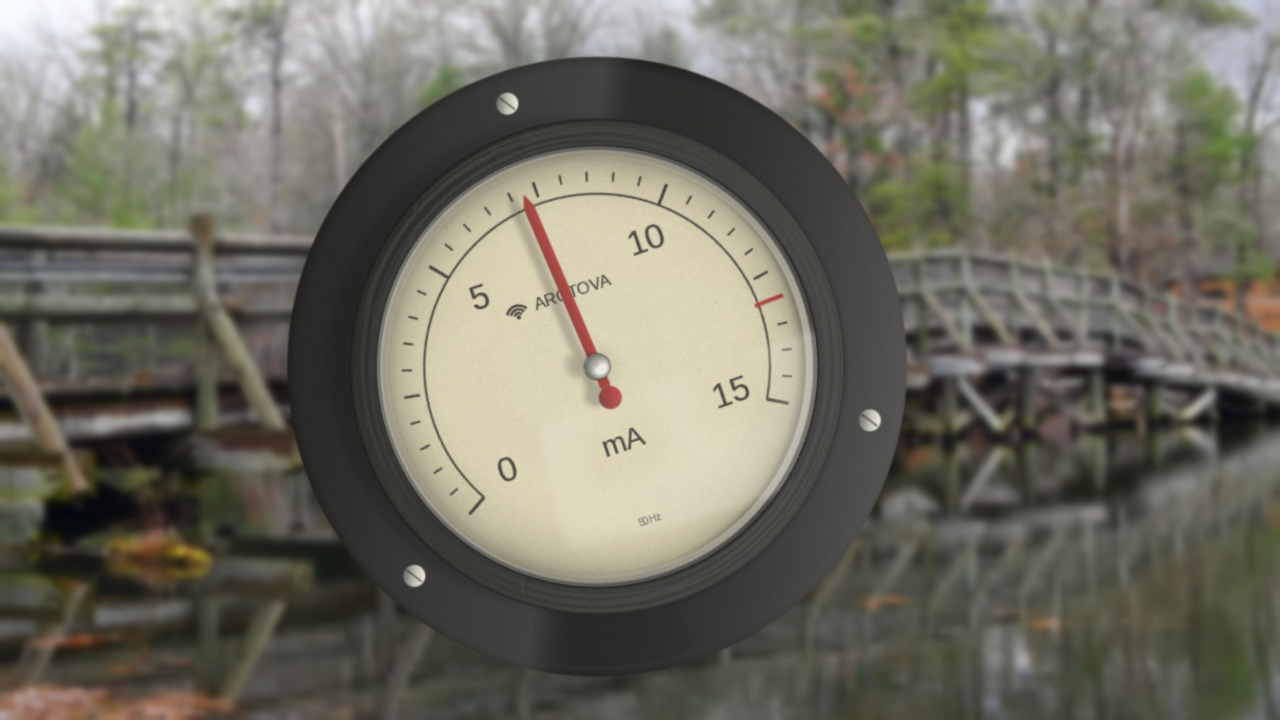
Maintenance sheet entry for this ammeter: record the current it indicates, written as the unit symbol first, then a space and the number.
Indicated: mA 7.25
